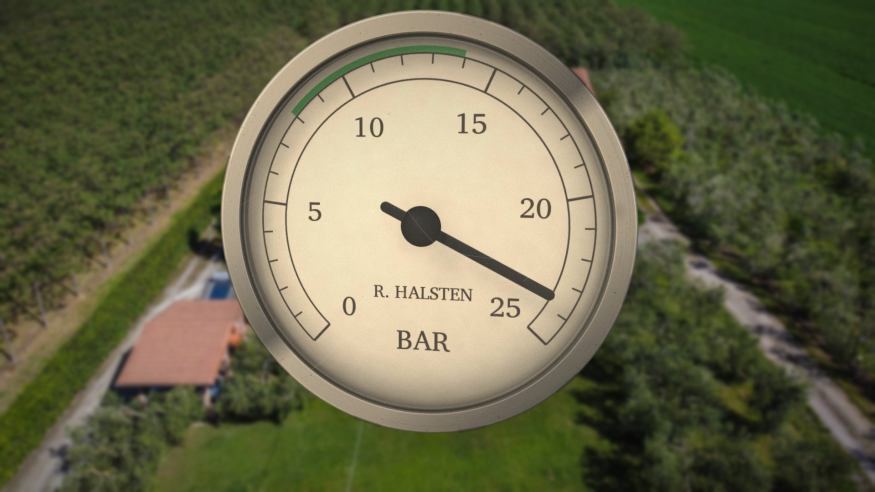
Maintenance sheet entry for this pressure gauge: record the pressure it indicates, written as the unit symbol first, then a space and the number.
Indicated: bar 23.5
